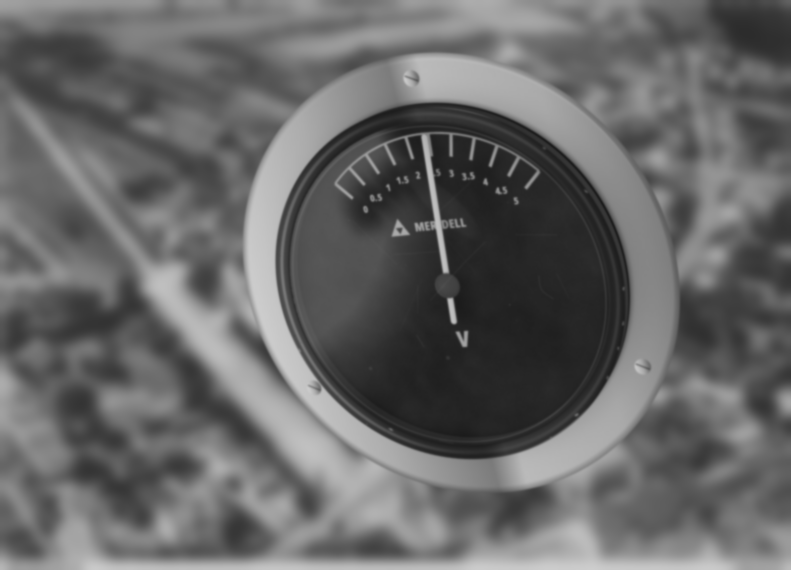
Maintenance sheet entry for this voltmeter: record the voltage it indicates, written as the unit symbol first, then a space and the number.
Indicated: V 2.5
